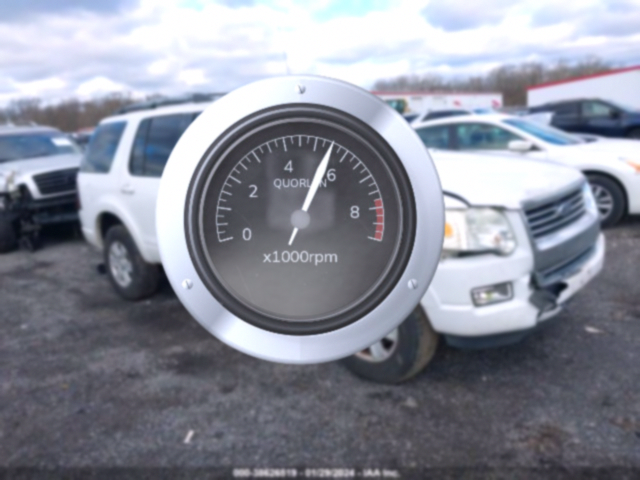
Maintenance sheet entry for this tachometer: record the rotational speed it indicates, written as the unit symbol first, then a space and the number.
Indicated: rpm 5500
